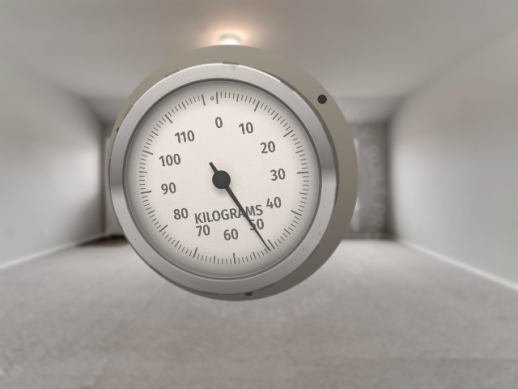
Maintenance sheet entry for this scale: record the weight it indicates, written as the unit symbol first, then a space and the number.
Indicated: kg 51
